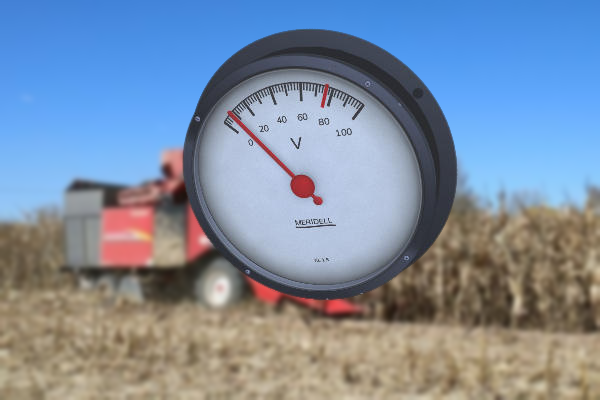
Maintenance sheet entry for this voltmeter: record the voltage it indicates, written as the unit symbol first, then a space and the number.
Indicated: V 10
